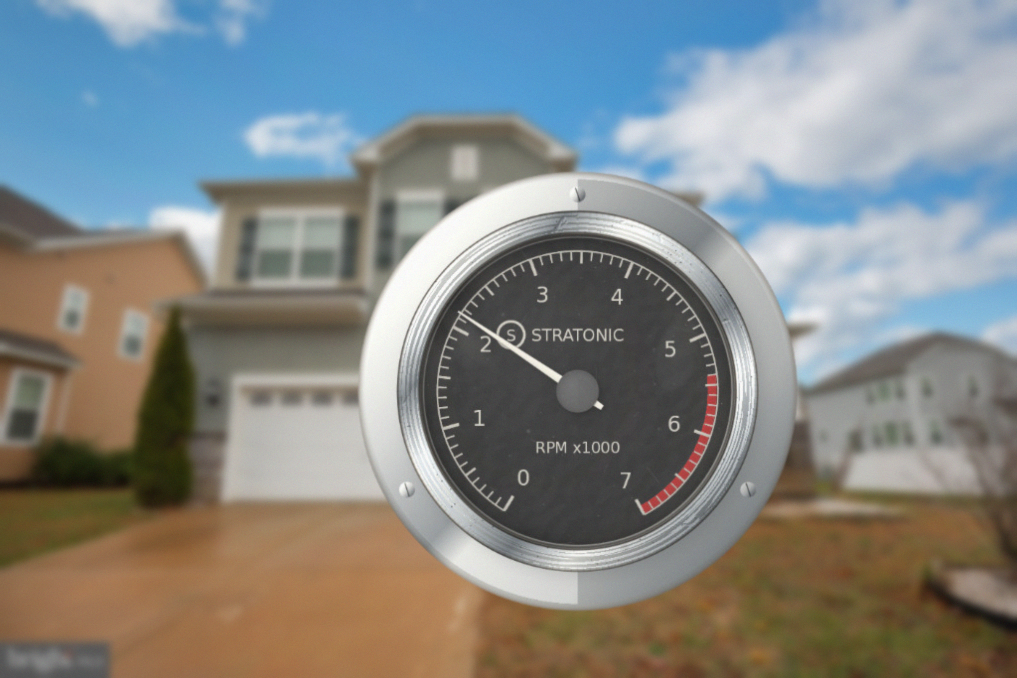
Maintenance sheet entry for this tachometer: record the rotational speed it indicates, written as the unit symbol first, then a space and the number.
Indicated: rpm 2150
